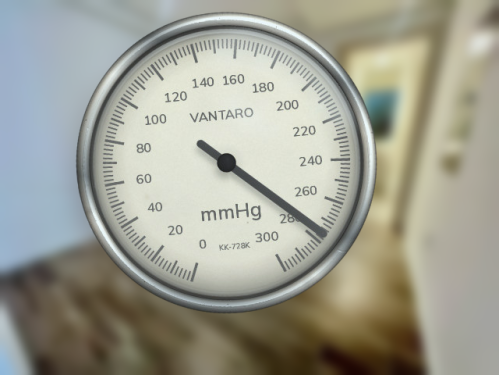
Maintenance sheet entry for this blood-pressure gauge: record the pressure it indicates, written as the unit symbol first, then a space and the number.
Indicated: mmHg 276
